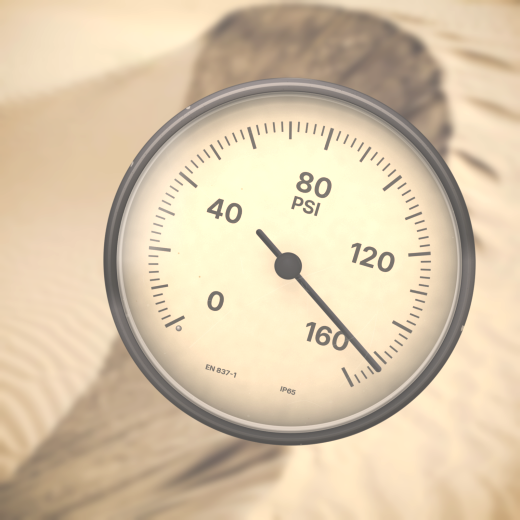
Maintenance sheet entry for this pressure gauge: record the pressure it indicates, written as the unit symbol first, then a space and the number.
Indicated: psi 152
